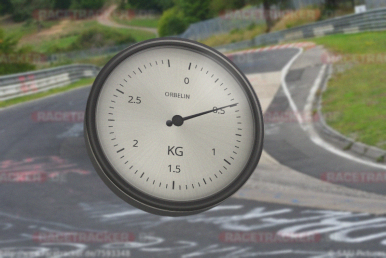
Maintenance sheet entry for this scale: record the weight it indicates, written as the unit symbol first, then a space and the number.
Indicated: kg 0.5
